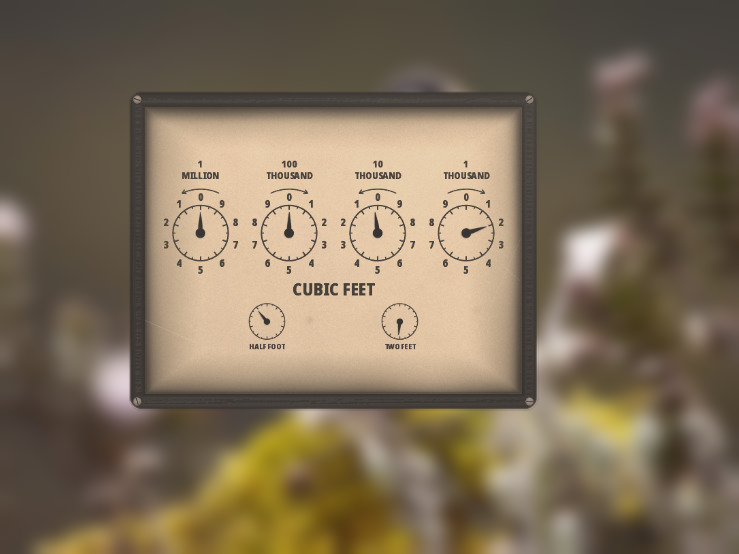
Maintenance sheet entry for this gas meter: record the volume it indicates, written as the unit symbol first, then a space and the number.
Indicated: ft³ 200
